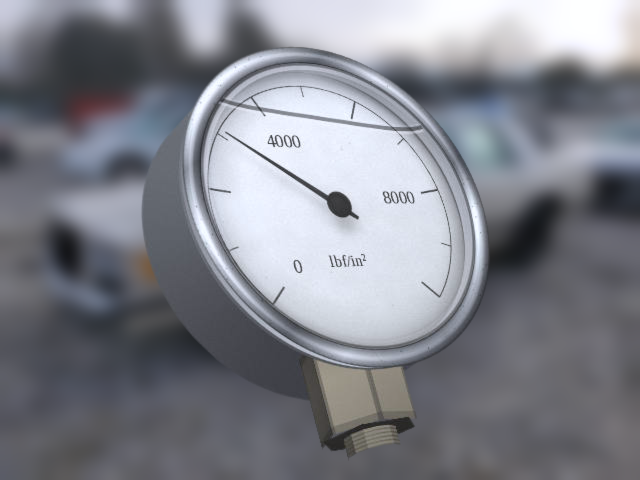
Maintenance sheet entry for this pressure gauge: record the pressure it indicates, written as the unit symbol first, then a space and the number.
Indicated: psi 3000
